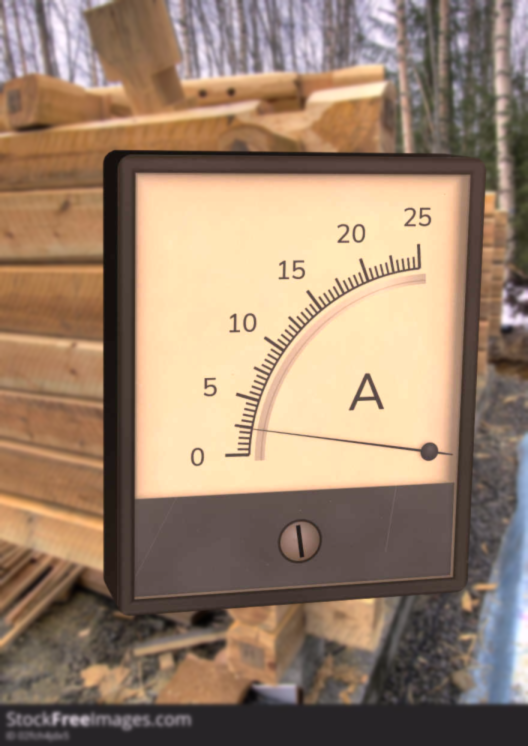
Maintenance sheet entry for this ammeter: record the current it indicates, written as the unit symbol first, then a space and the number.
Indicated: A 2.5
